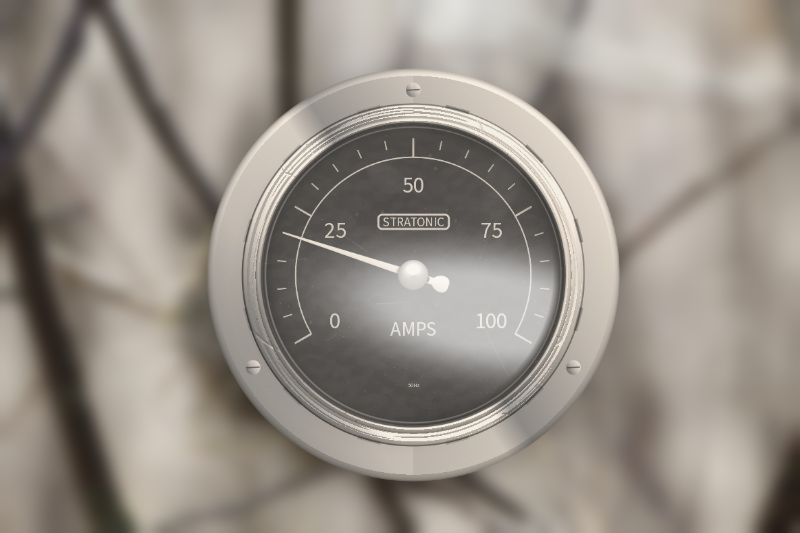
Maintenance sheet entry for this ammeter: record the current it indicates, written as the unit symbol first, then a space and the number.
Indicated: A 20
